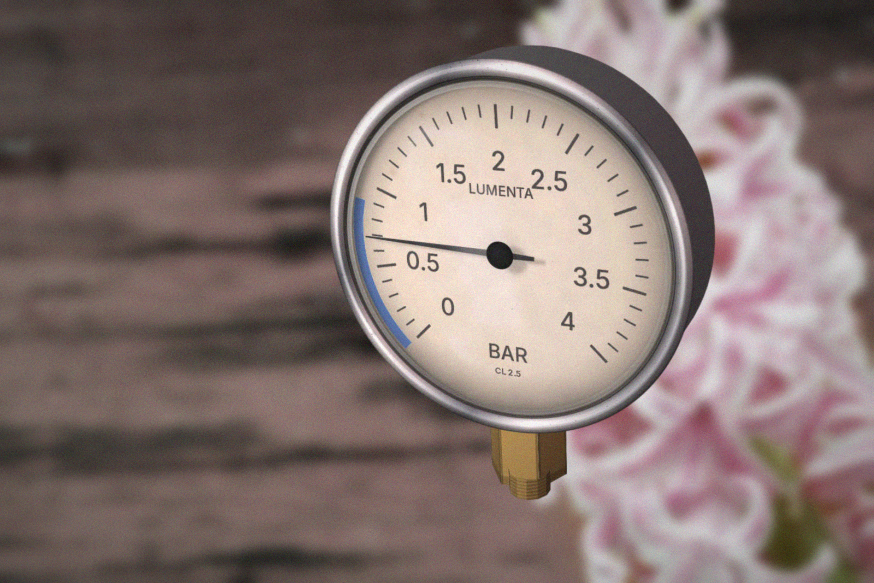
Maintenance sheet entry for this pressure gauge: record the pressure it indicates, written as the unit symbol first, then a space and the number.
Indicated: bar 0.7
